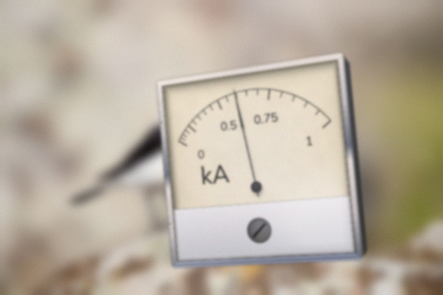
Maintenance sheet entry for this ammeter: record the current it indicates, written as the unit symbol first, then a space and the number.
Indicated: kA 0.6
